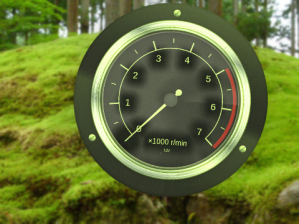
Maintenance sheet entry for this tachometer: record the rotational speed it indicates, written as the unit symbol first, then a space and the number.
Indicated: rpm 0
